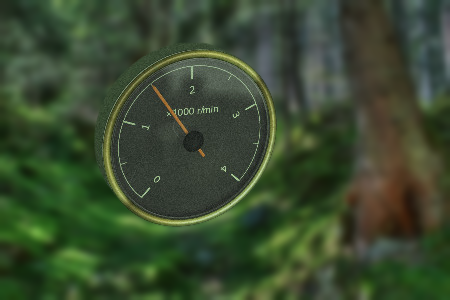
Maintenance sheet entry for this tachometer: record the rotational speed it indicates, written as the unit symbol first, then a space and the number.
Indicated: rpm 1500
